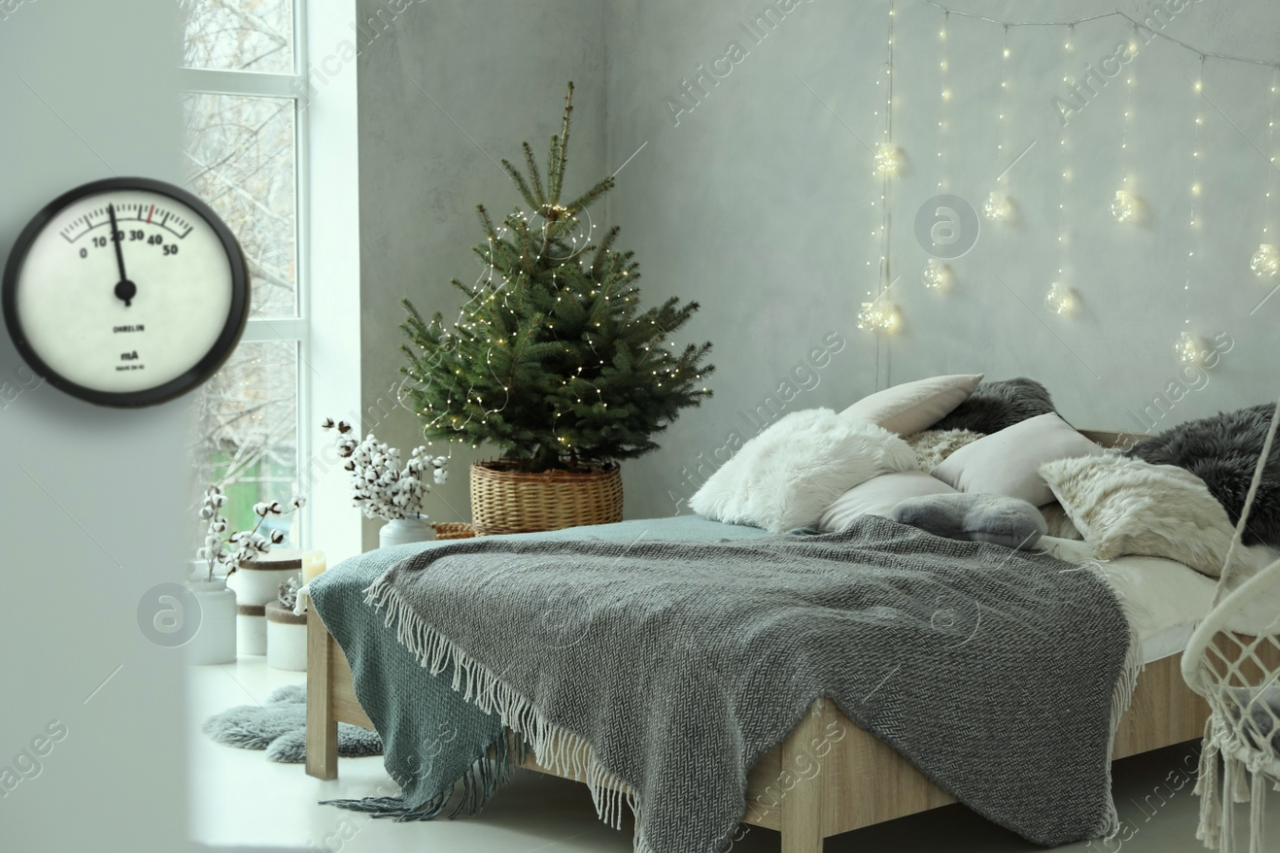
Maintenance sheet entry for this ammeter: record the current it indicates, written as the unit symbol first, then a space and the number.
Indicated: mA 20
